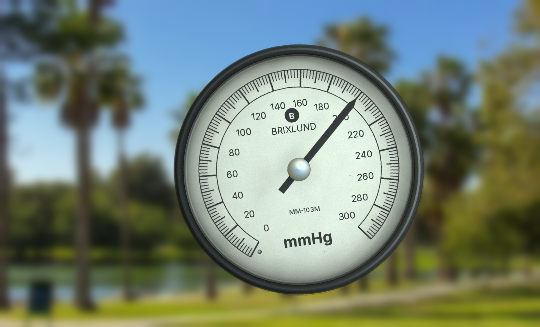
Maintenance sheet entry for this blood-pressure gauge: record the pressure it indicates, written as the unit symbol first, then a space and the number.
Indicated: mmHg 200
